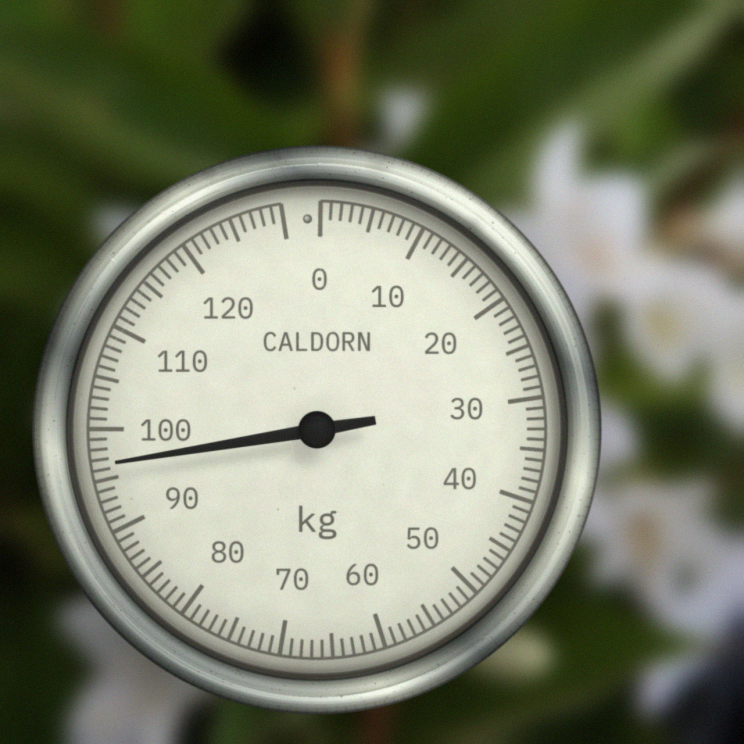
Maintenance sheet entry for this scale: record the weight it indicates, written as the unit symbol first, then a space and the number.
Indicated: kg 96.5
